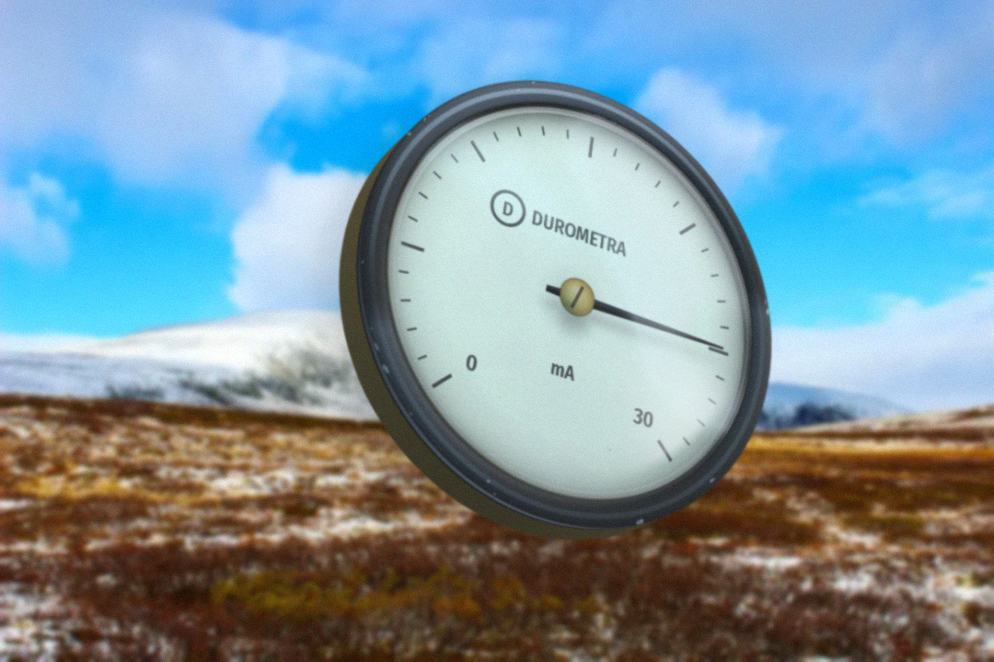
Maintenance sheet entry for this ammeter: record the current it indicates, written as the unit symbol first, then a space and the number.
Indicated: mA 25
